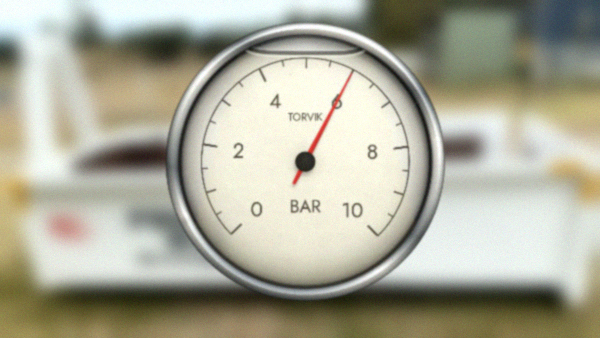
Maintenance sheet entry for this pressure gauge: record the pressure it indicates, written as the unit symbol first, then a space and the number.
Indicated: bar 6
